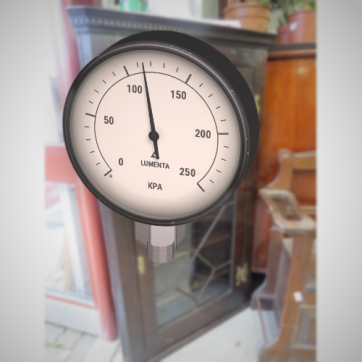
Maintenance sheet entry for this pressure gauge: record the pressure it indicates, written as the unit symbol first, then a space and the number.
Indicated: kPa 115
